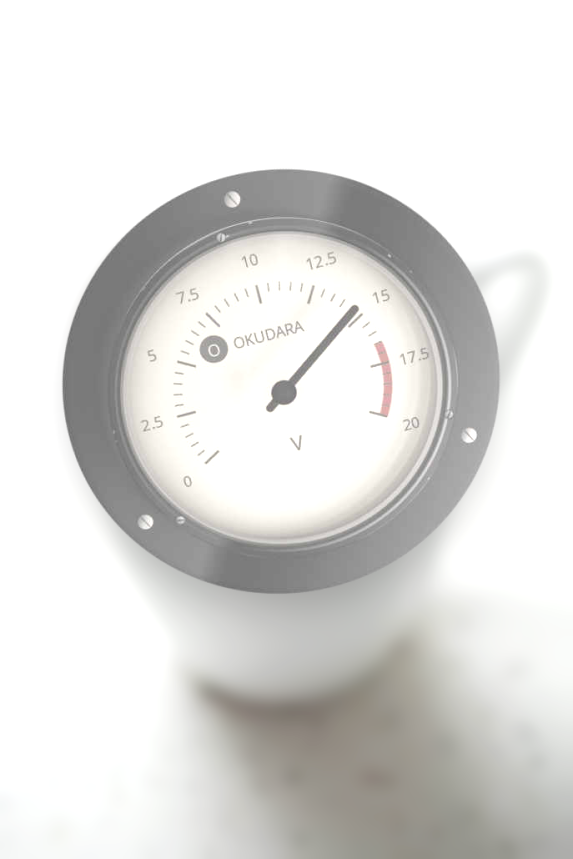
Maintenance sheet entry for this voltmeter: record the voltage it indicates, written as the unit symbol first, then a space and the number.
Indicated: V 14.5
